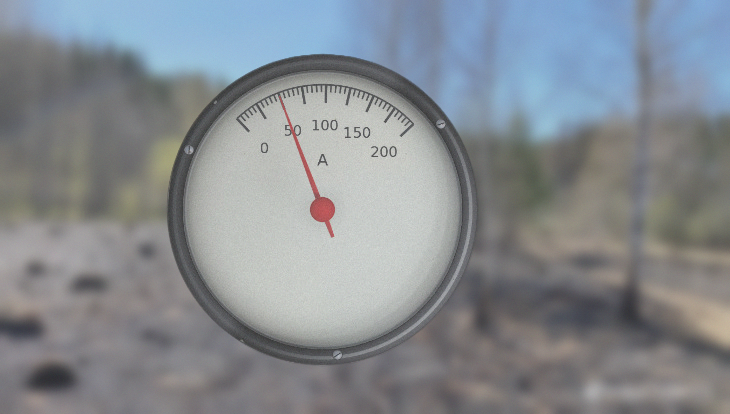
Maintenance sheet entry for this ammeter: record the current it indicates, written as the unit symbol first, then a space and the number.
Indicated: A 50
